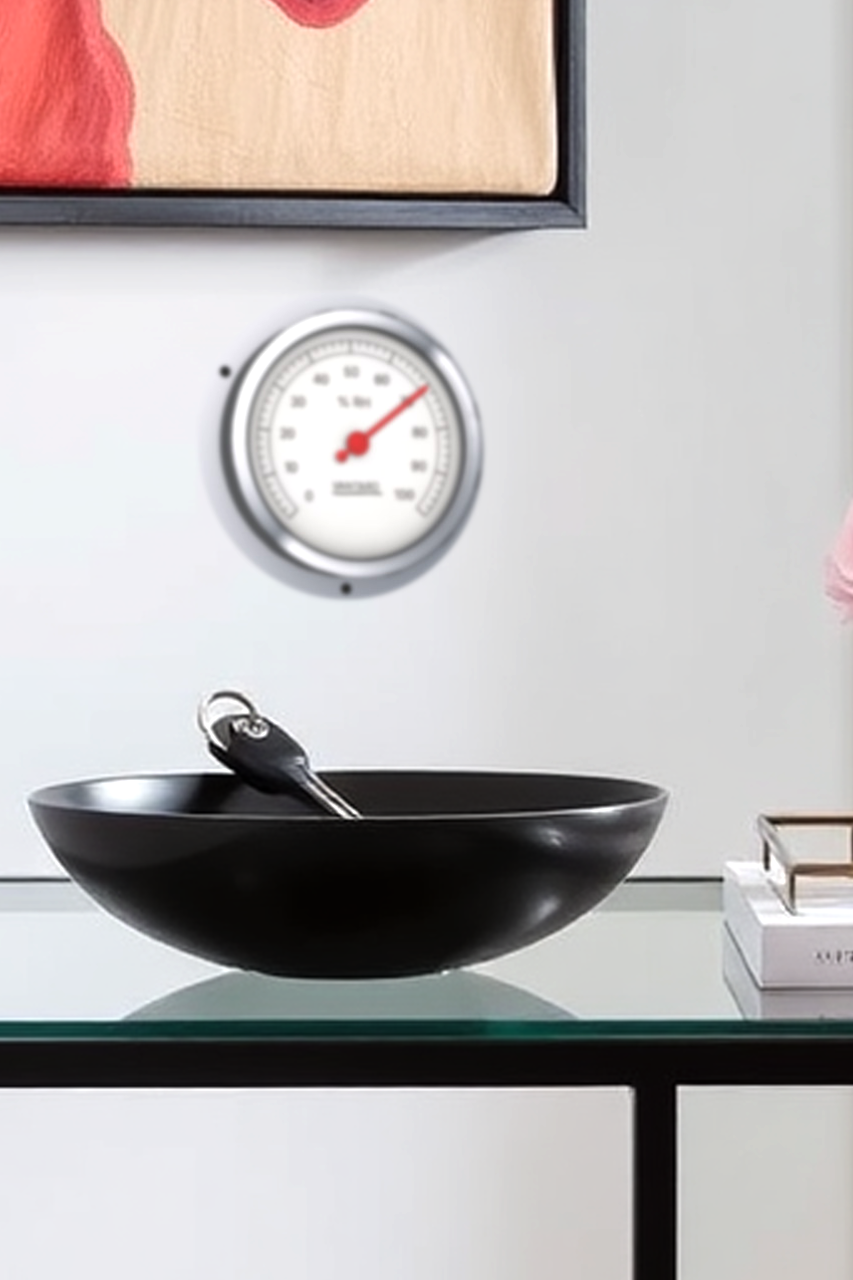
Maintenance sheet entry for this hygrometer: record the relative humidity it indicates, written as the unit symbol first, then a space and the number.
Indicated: % 70
